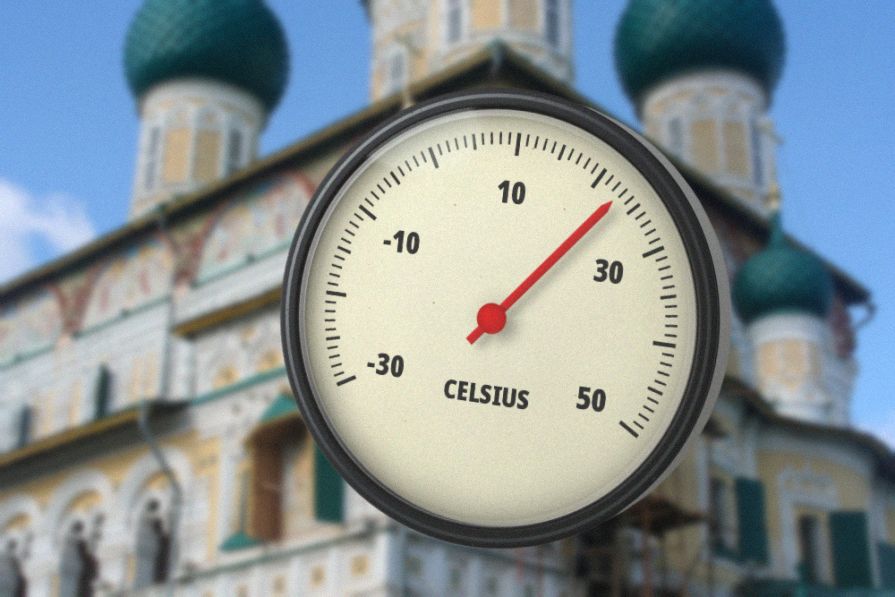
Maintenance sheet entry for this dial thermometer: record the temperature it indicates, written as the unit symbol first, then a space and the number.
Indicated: °C 23
